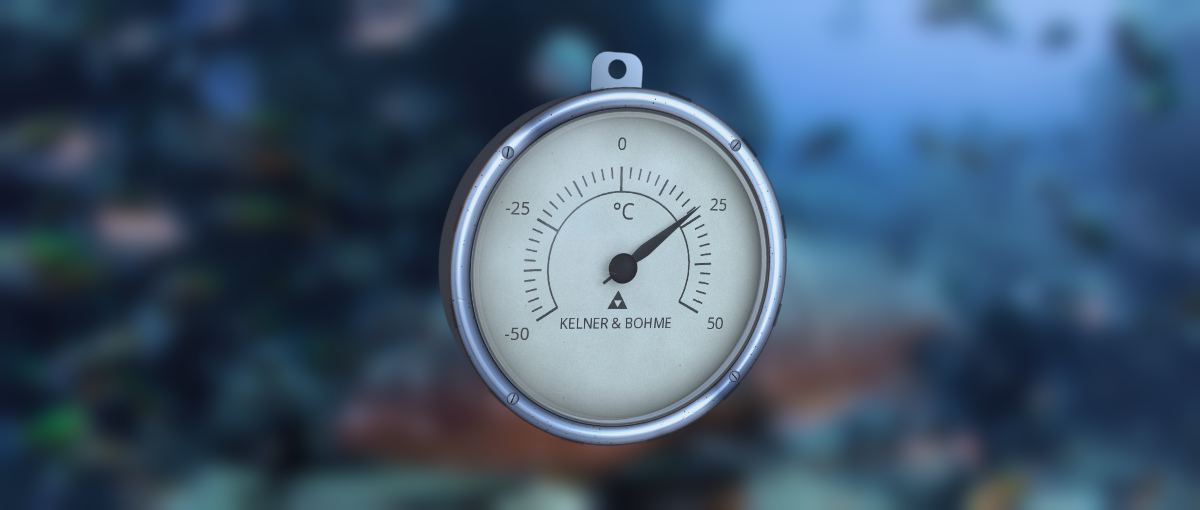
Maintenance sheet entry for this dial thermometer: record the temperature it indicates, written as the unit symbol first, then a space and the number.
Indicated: °C 22.5
